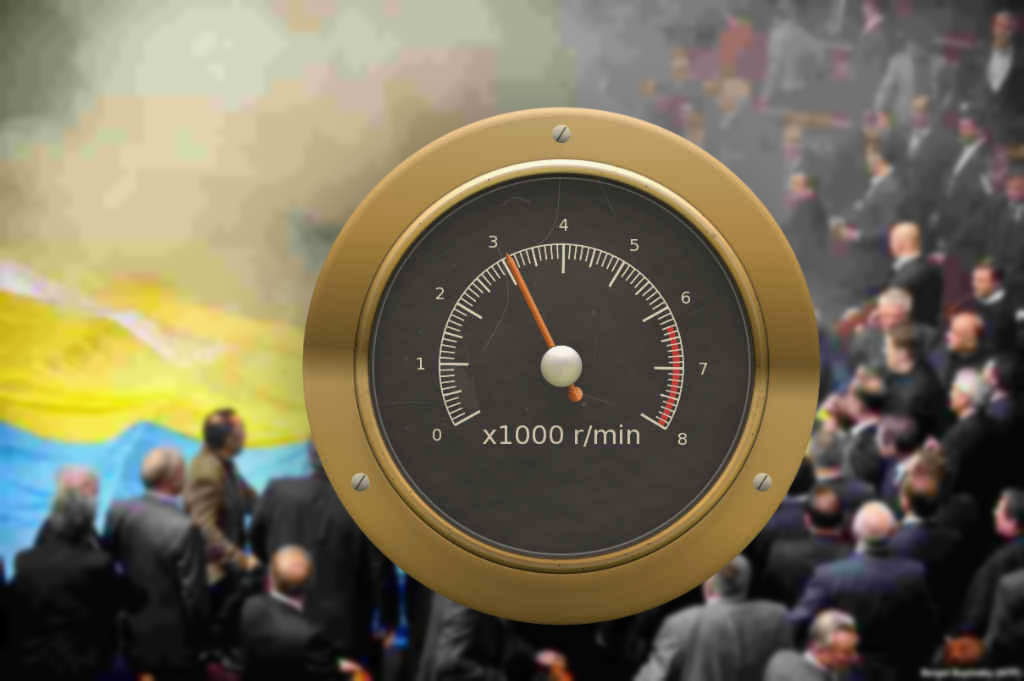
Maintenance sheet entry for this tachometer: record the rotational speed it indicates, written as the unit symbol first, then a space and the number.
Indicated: rpm 3100
